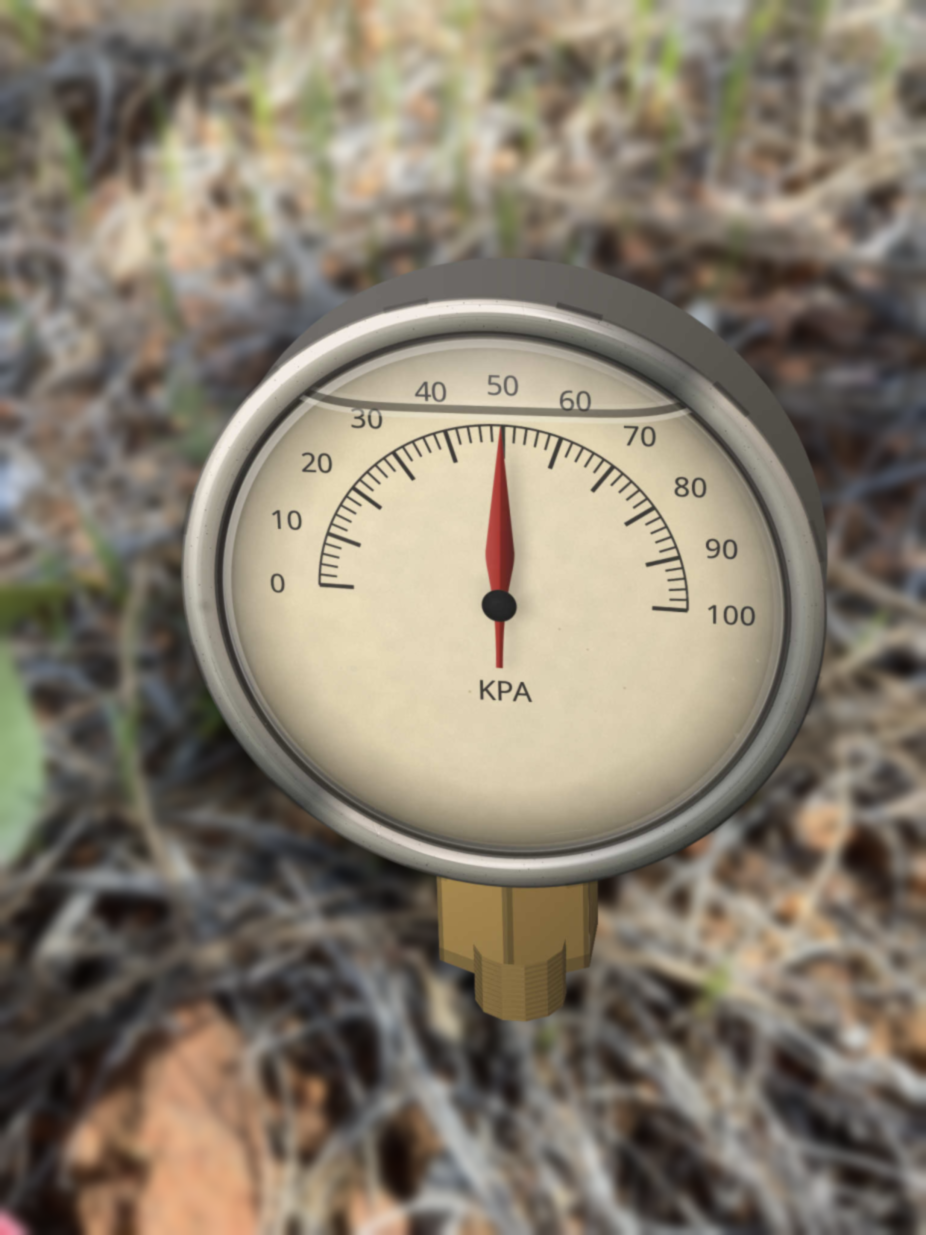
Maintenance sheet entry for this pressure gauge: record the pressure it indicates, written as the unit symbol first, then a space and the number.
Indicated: kPa 50
